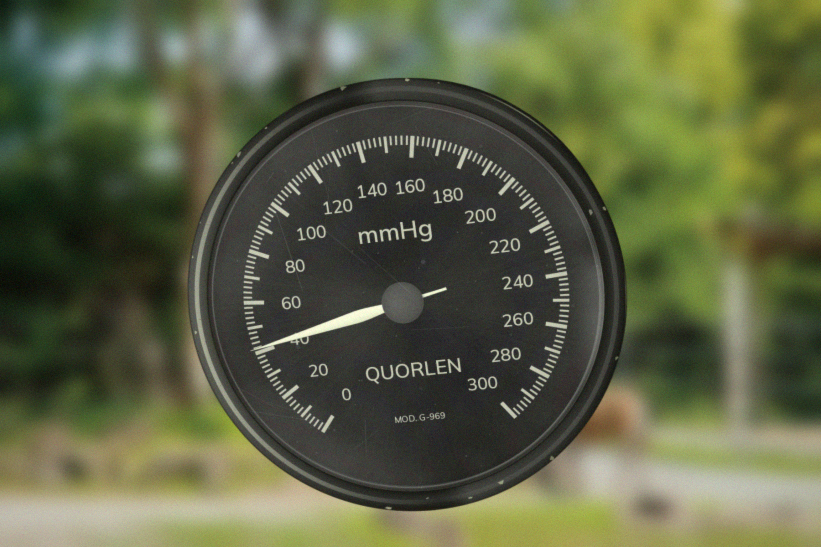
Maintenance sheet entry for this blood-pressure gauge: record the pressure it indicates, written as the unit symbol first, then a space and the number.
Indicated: mmHg 42
